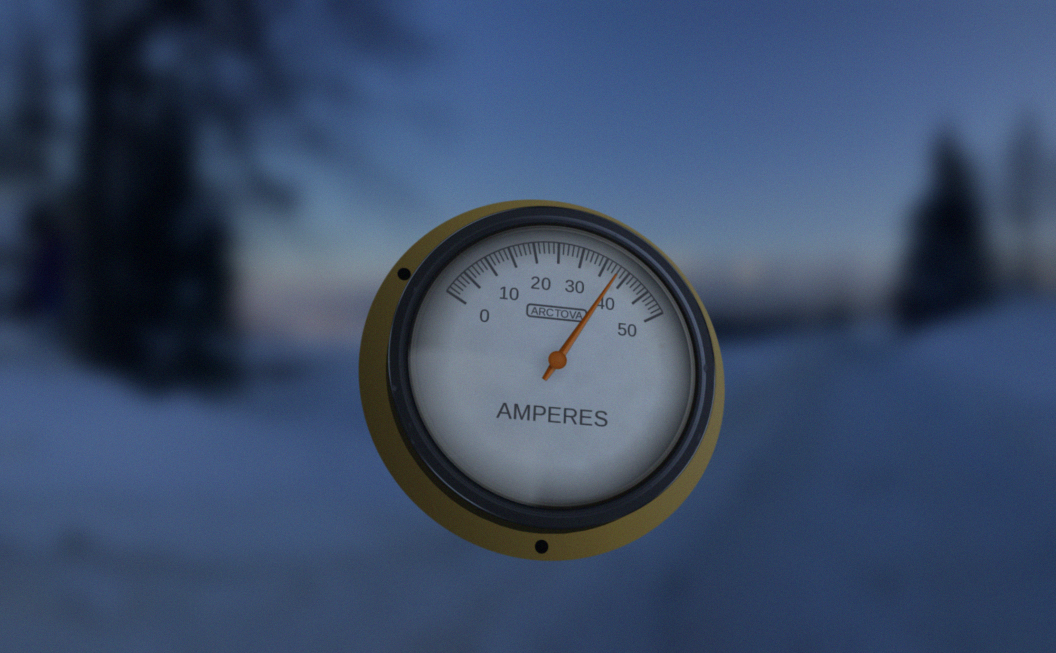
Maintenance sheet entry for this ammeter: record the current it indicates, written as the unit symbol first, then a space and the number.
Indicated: A 38
